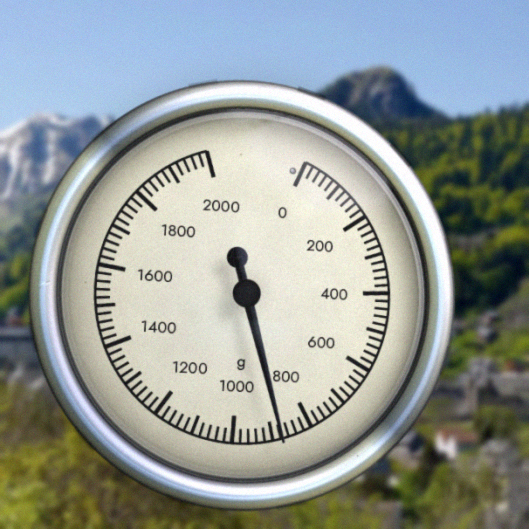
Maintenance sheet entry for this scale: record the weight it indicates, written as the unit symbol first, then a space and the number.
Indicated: g 880
